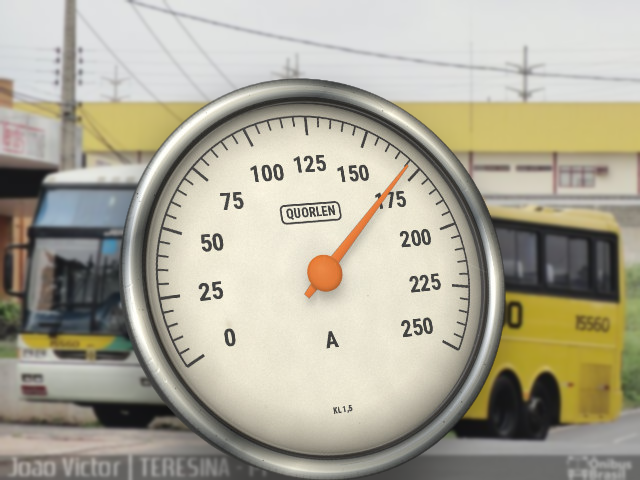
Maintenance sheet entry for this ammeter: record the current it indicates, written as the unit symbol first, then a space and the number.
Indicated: A 170
